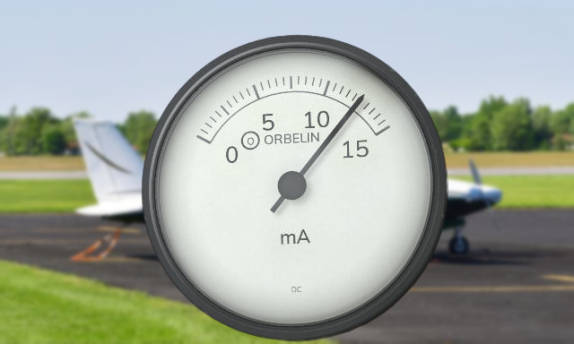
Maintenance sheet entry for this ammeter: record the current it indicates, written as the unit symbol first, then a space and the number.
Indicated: mA 12.5
